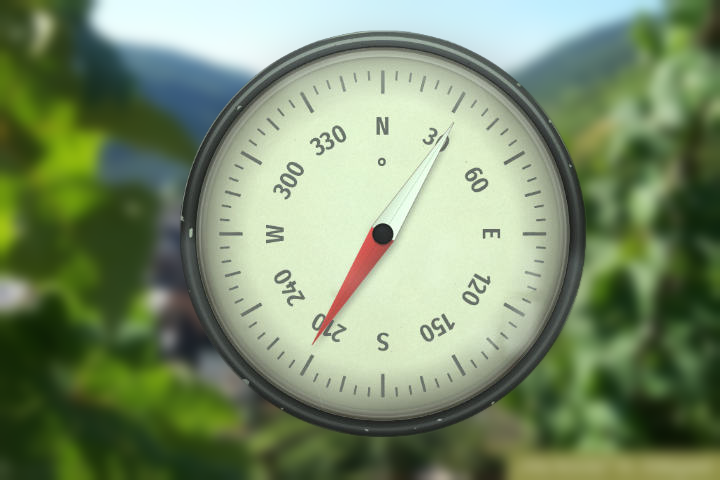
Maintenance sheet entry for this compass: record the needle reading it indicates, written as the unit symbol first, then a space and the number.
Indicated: ° 212.5
